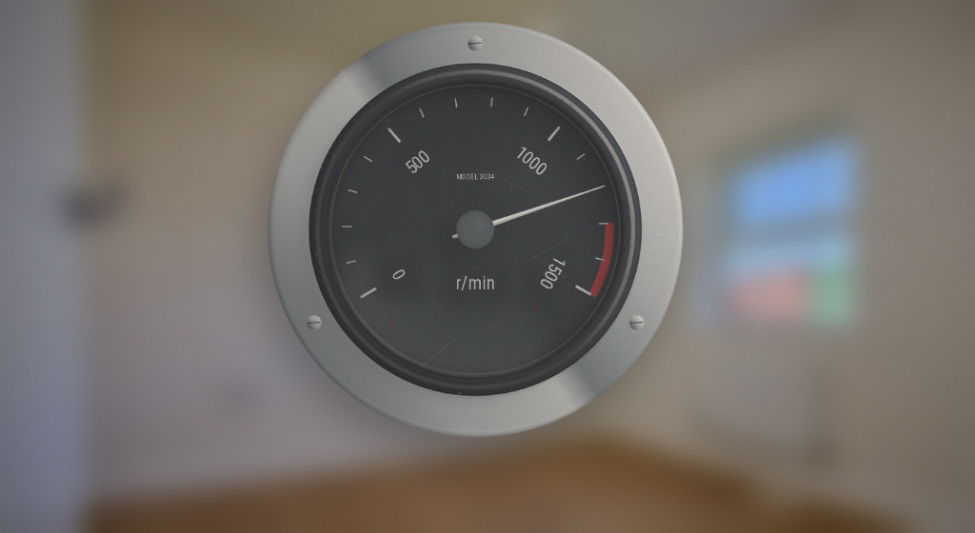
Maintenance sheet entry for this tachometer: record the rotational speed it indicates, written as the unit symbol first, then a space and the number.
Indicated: rpm 1200
